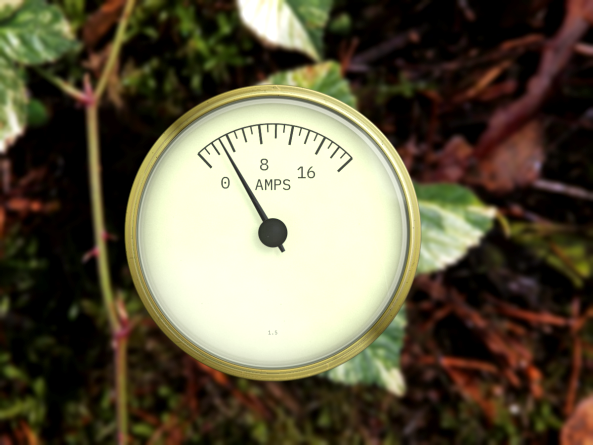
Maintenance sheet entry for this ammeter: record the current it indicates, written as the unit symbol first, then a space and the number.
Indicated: A 3
